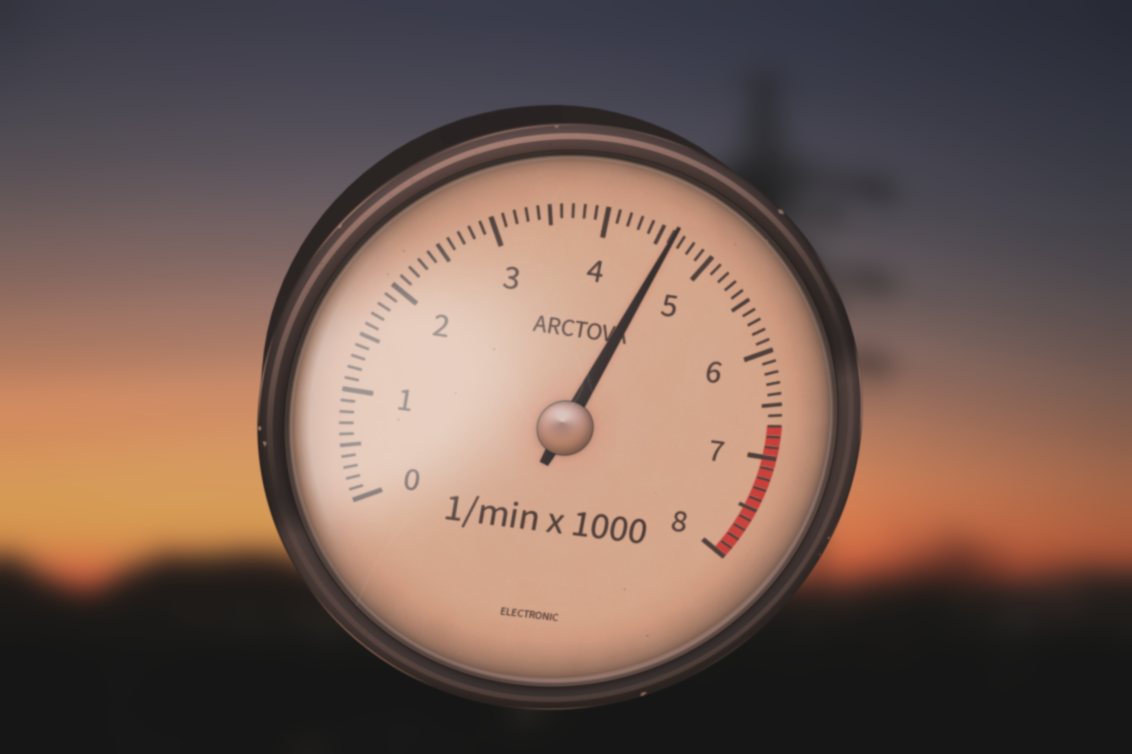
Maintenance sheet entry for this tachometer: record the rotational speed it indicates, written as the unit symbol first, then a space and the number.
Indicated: rpm 4600
